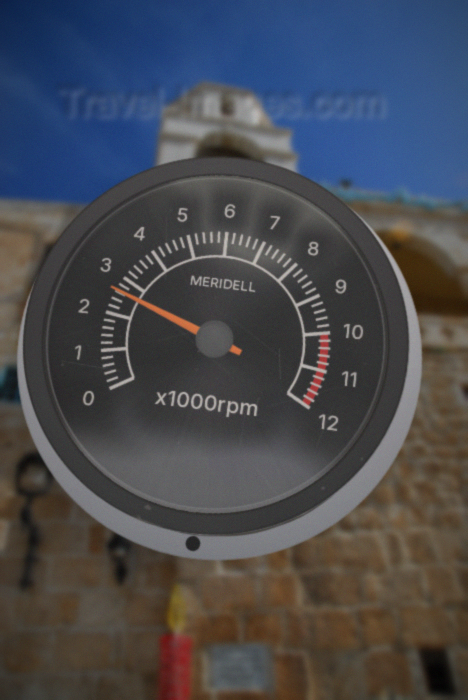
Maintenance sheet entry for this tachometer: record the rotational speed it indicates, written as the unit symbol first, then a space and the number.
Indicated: rpm 2600
